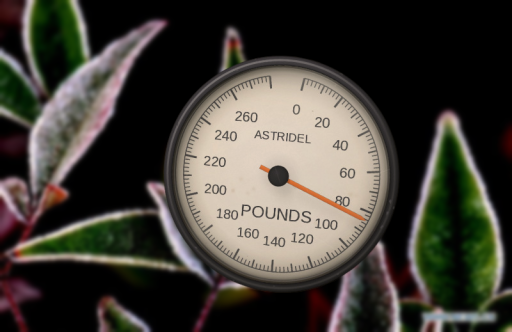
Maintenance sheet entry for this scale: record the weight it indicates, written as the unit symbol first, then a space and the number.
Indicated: lb 84
